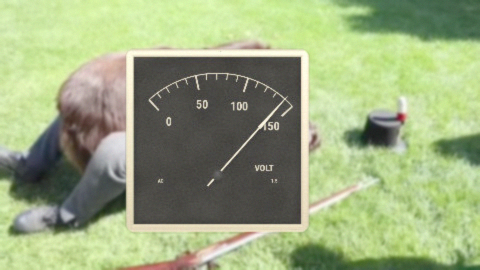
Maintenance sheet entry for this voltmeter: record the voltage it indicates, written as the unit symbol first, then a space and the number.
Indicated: V 140
